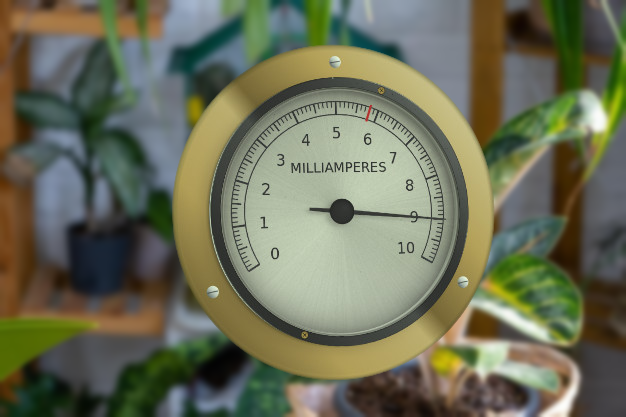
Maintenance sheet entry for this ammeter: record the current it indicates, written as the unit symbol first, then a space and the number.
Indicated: mA 9
